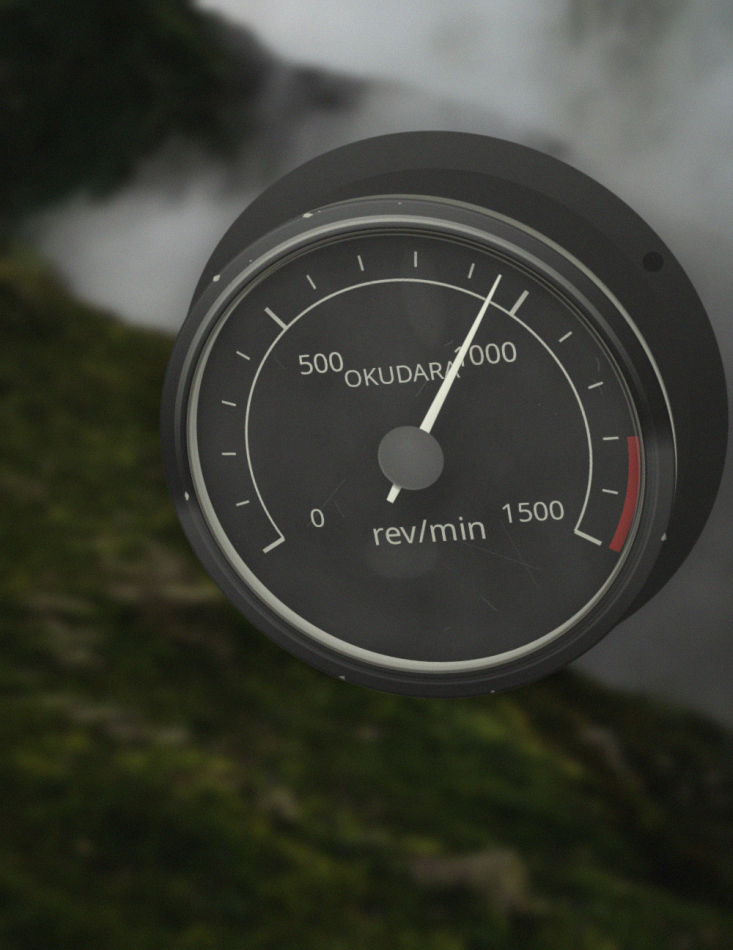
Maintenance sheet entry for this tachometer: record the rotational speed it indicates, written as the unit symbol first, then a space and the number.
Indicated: rpm 950
